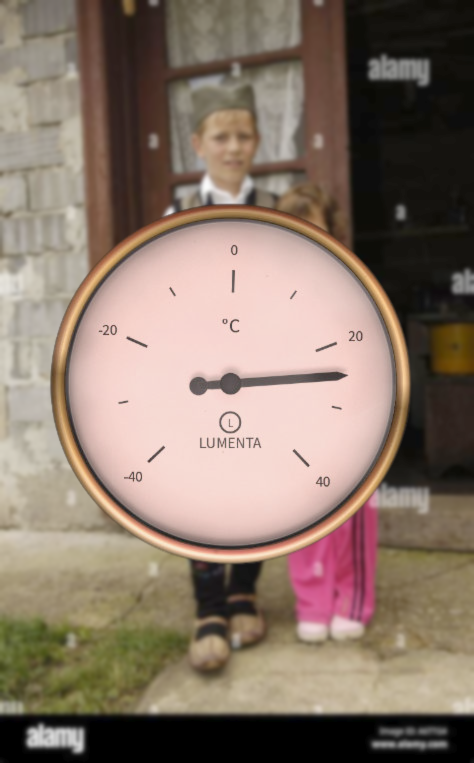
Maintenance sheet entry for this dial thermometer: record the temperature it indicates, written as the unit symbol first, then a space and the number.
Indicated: °C 25
